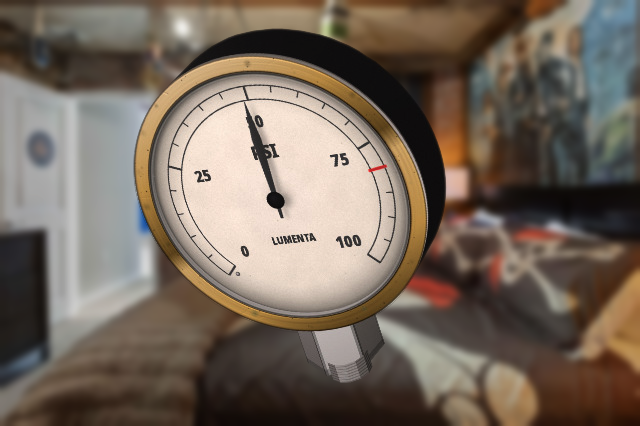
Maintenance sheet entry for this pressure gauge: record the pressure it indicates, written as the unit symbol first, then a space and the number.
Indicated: psi 50
